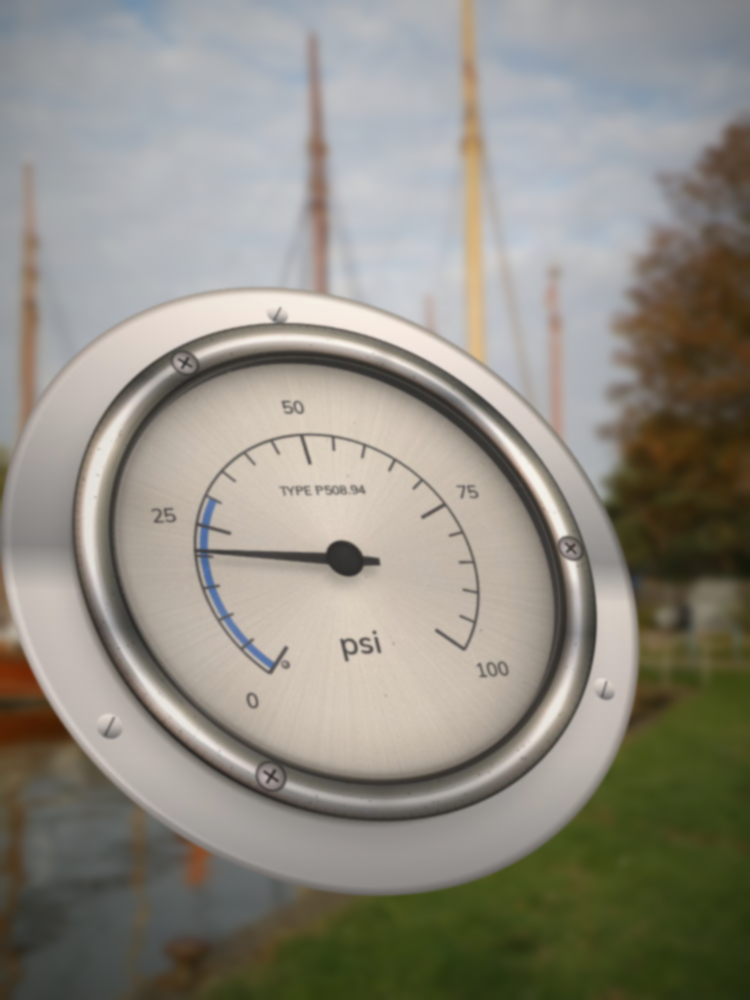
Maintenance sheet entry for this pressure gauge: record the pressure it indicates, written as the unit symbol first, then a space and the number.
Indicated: psi 20
